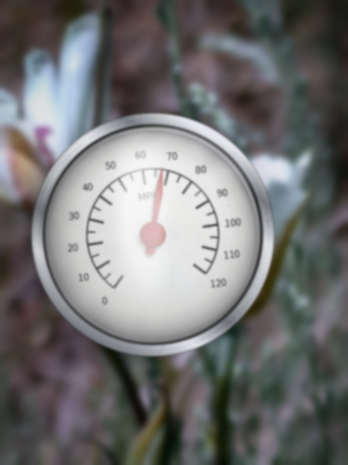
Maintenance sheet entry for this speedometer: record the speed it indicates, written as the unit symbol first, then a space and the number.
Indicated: mph 67.5
